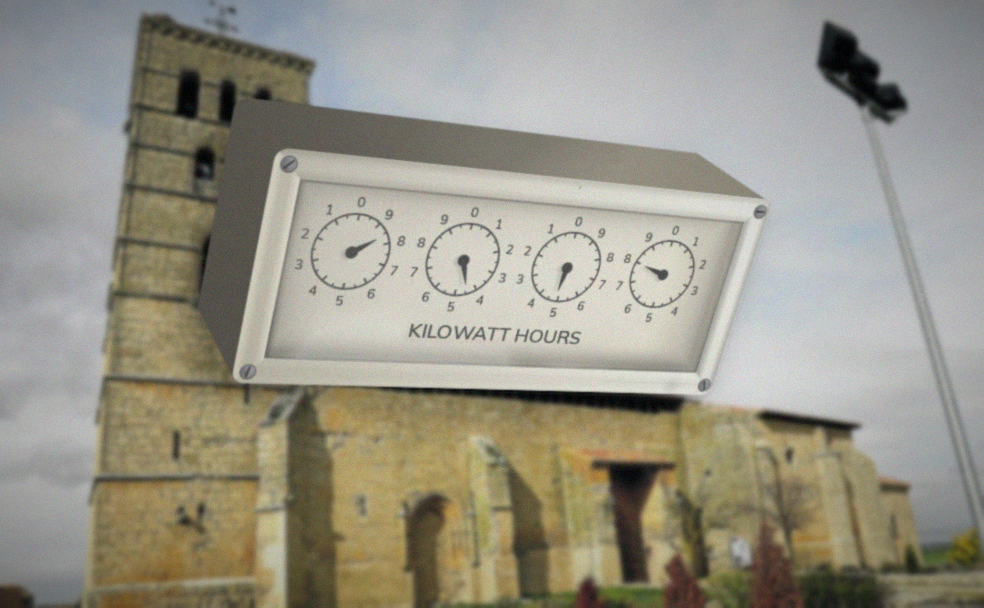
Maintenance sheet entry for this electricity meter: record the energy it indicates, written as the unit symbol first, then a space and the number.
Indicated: kWh 8448
